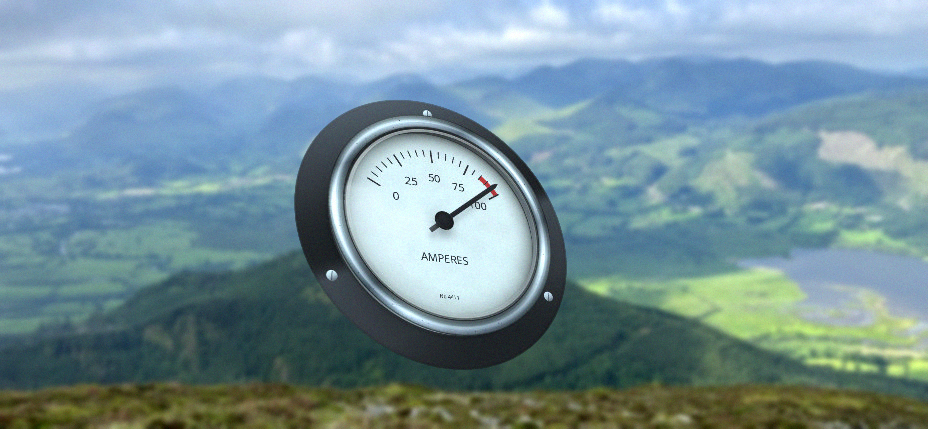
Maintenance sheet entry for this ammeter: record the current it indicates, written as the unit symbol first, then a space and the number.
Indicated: A 95
